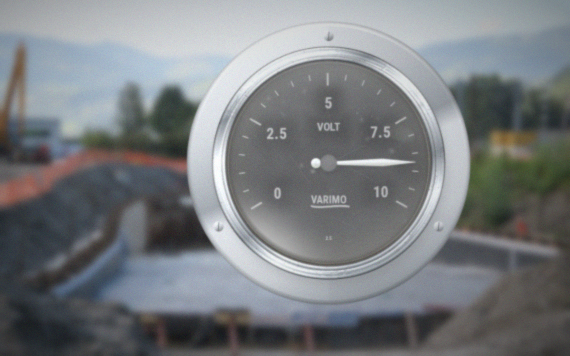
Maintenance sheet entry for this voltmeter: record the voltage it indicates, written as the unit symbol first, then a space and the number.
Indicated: V 8.75
